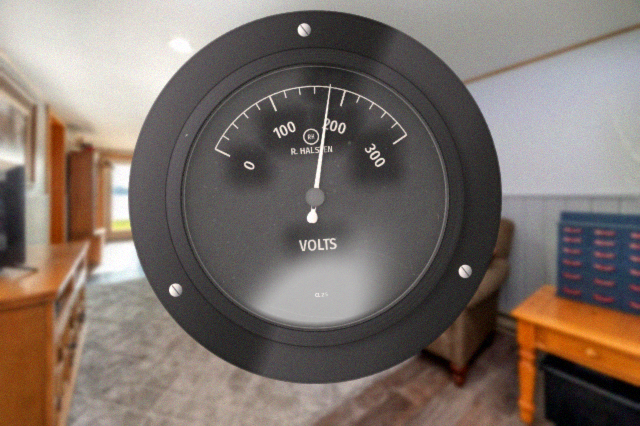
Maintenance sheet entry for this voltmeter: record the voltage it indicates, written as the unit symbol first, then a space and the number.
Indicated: V 180
